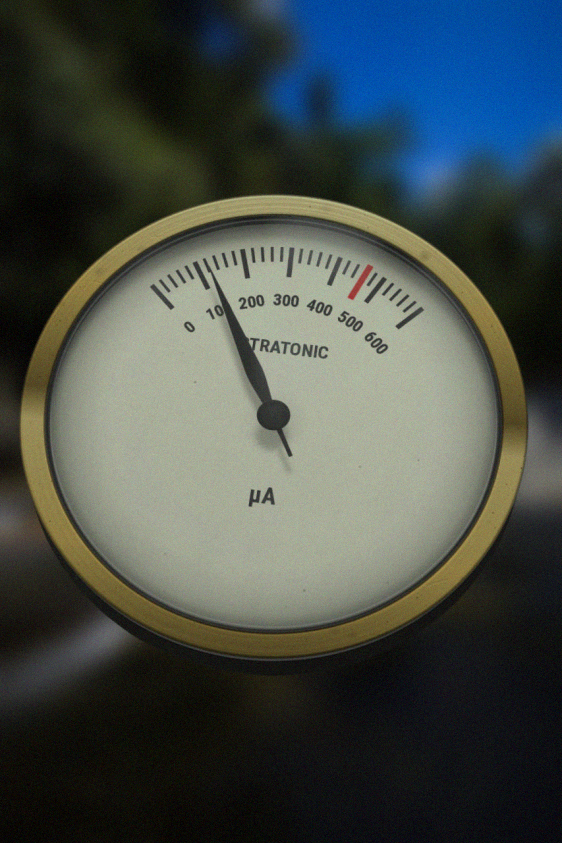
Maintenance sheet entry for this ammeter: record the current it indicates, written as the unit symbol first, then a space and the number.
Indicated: µA 120
